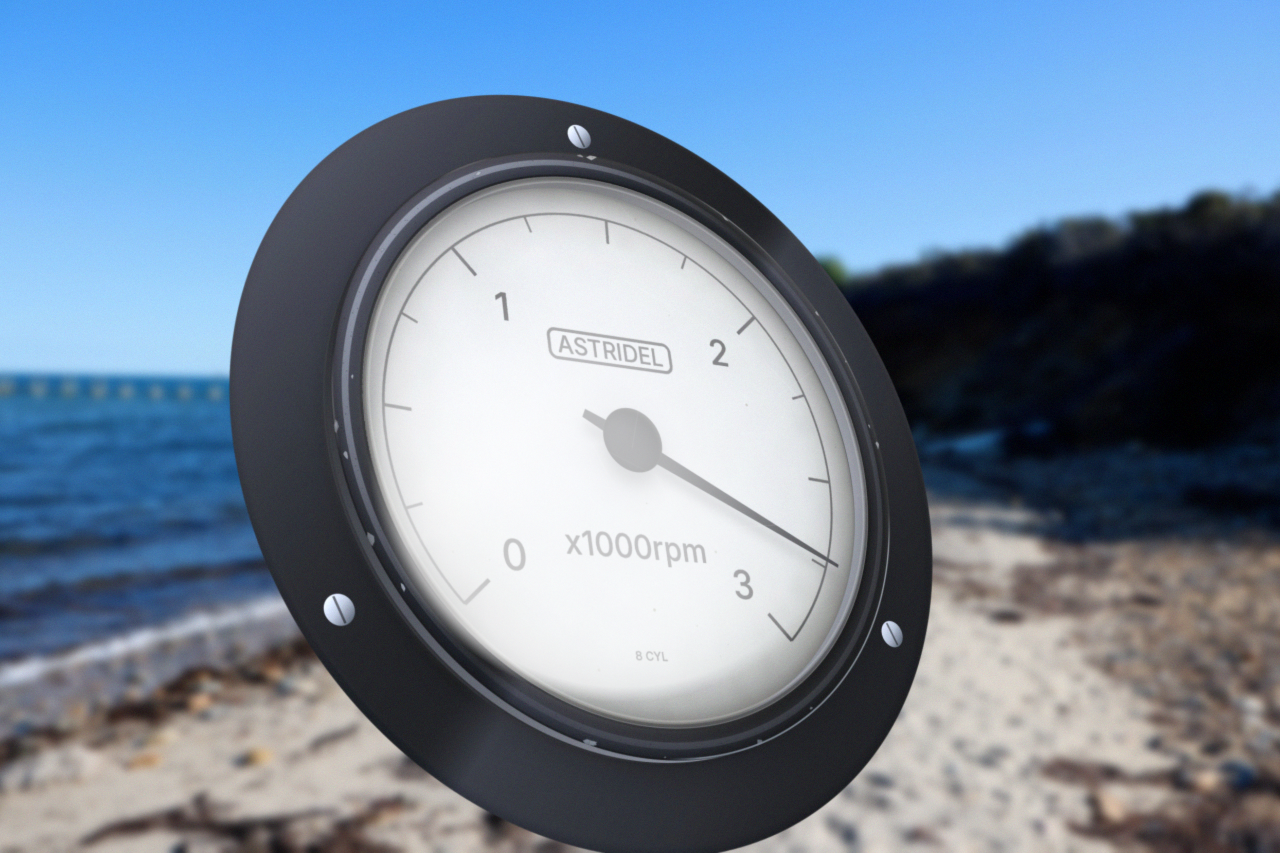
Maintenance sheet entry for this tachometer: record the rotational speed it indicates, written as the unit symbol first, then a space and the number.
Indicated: rpm 2750
